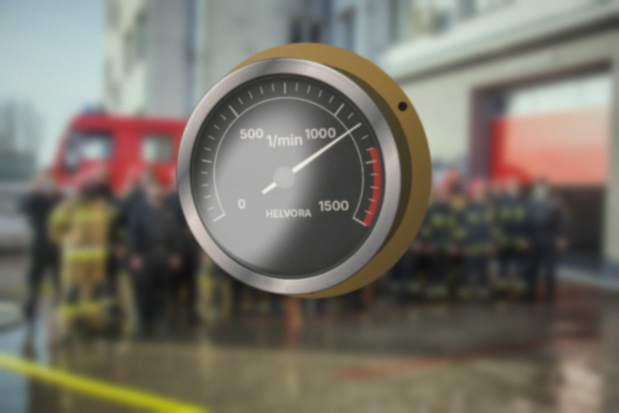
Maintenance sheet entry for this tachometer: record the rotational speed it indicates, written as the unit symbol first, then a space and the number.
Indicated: rpm 1100
